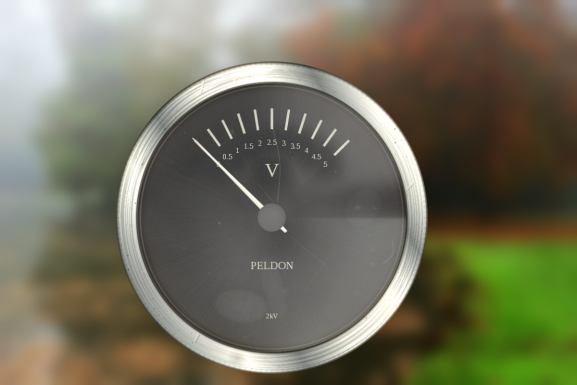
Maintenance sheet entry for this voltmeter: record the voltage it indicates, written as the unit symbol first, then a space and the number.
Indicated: V 0
